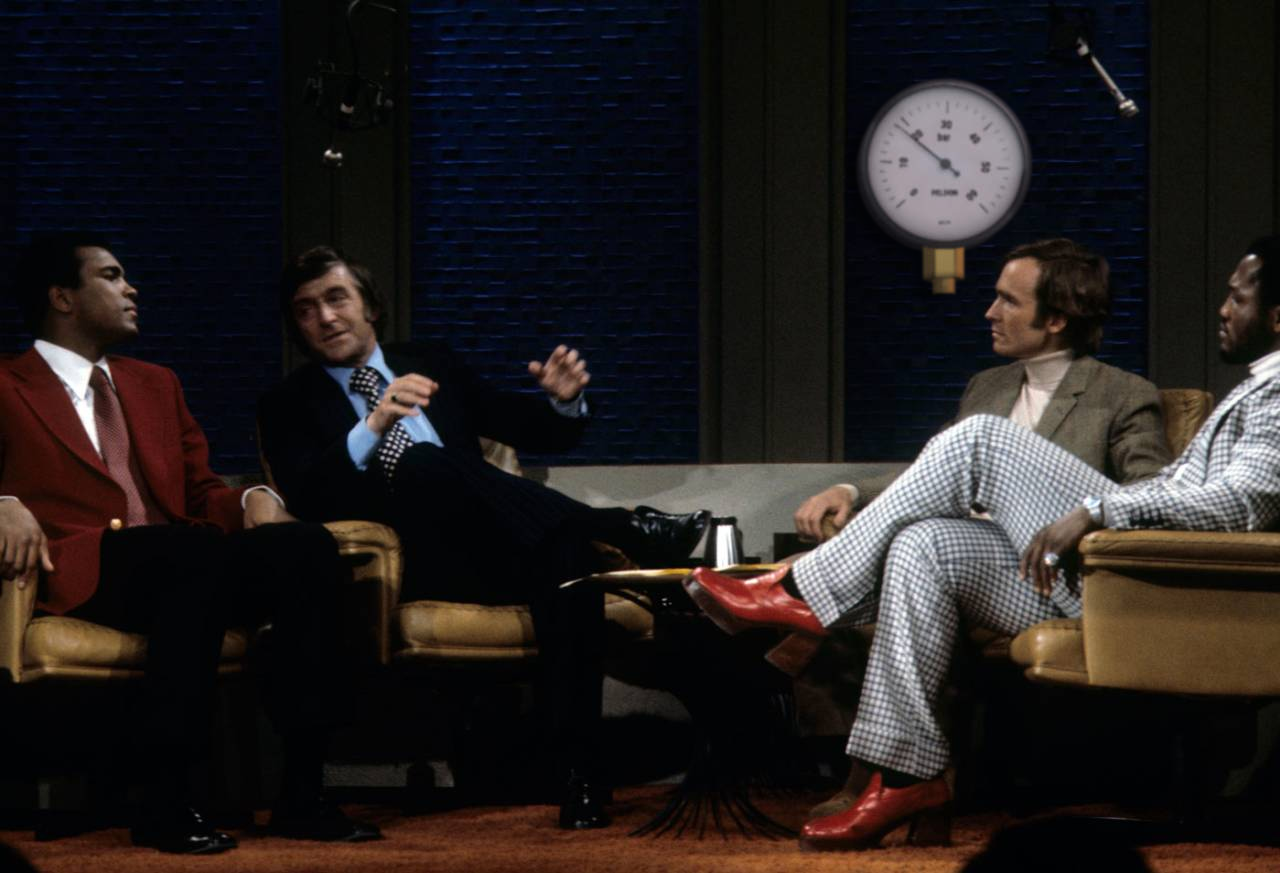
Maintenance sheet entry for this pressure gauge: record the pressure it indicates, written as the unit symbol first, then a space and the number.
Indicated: bar 18
